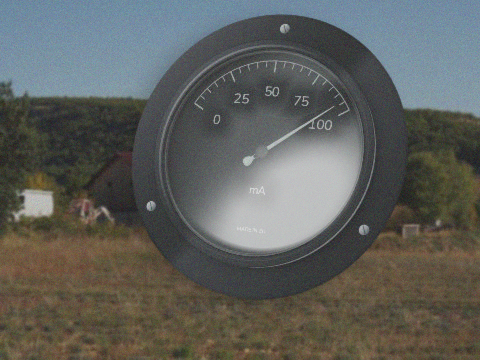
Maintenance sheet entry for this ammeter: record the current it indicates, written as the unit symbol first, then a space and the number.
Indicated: mA 95
